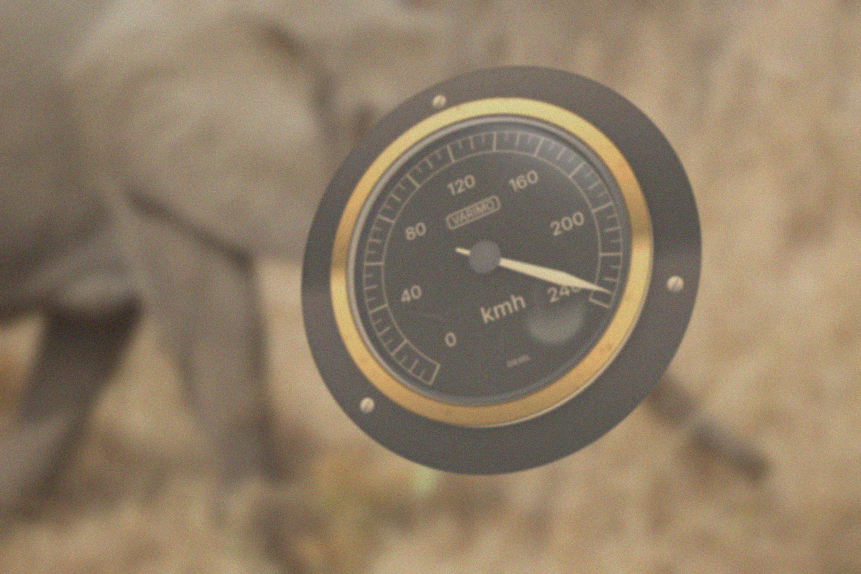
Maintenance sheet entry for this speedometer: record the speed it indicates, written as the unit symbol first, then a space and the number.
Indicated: km/h 235
